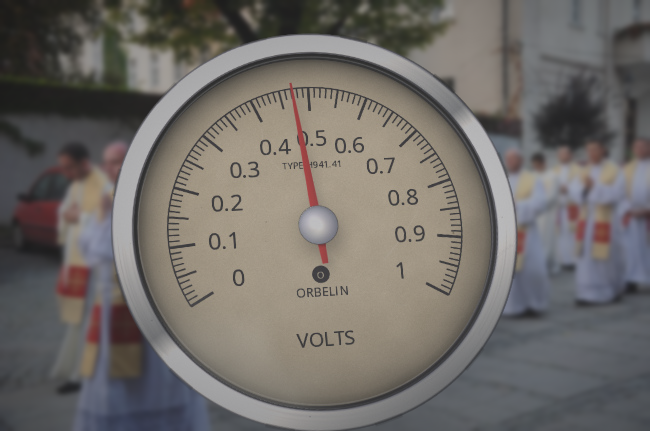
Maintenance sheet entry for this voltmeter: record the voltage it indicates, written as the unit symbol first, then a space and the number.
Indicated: V 0.47
